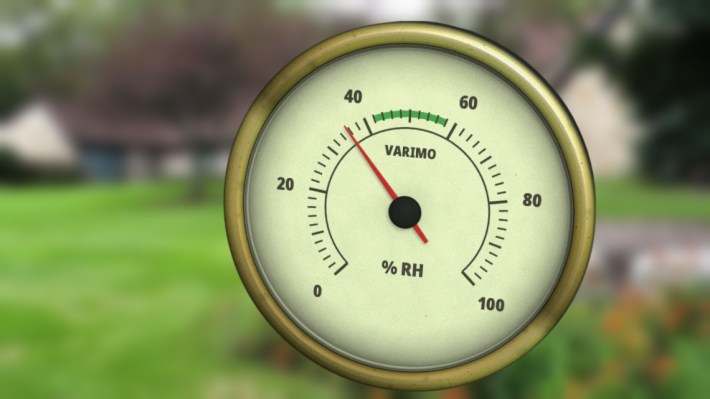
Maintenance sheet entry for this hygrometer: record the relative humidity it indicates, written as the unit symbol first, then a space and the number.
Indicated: % 36
